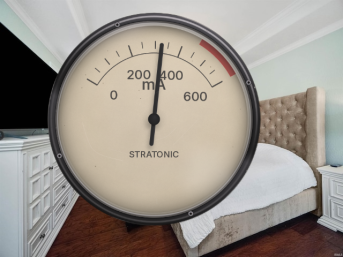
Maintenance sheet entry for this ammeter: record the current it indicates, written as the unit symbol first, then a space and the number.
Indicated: mA 325
